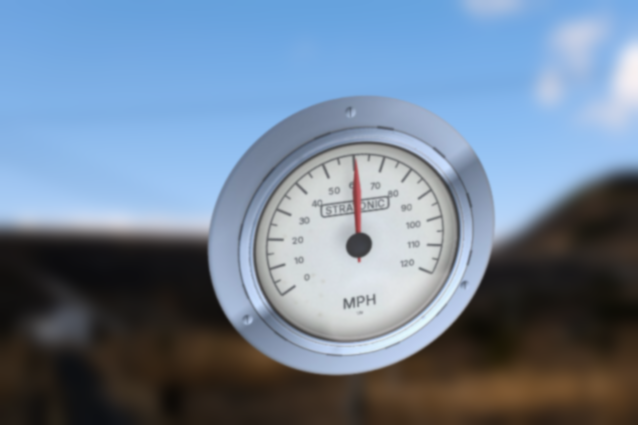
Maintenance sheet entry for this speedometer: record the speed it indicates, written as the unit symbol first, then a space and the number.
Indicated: mph 60
